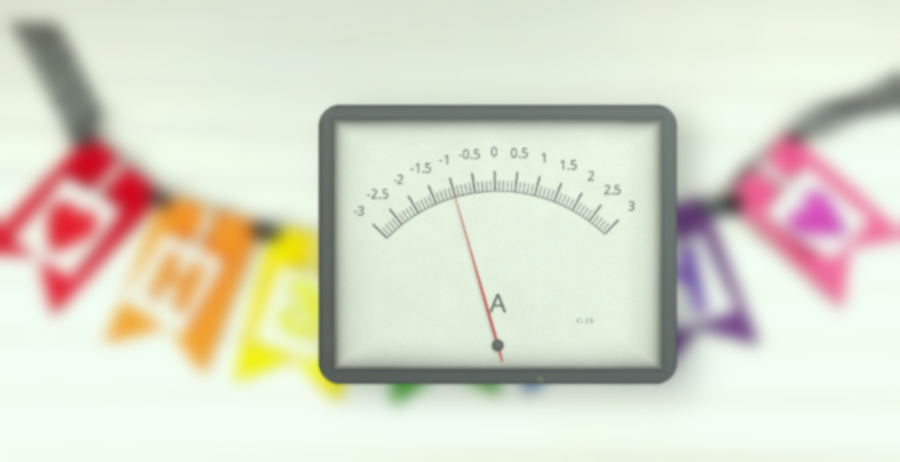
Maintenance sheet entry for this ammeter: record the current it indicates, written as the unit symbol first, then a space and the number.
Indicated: A -1
